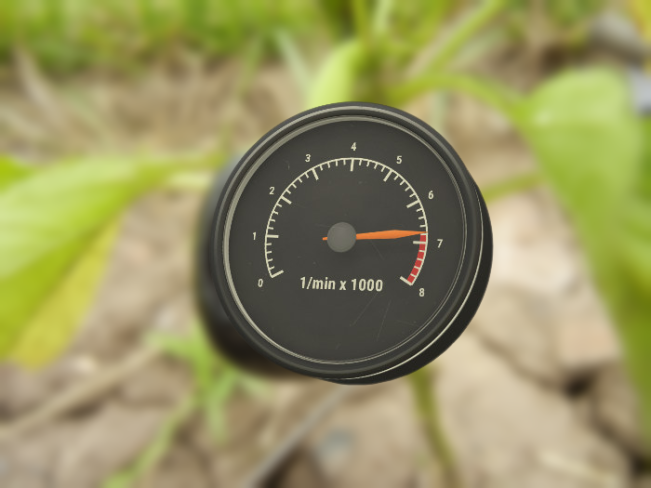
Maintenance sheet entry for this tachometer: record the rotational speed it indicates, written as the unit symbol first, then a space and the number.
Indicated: rpm 6800
